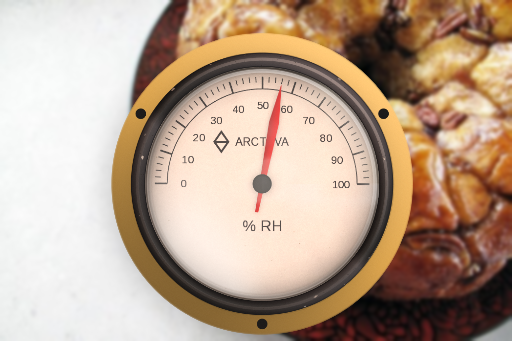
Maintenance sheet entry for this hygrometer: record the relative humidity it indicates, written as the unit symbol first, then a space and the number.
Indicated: % 56
